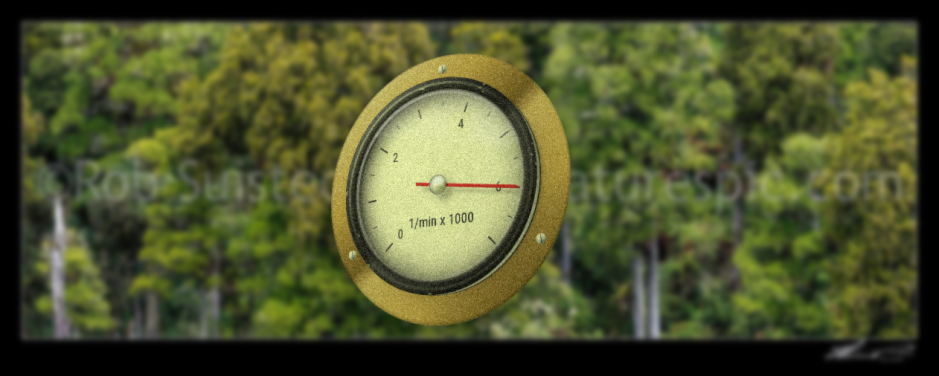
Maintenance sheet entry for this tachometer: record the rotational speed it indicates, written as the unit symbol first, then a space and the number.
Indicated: rpm 6000
